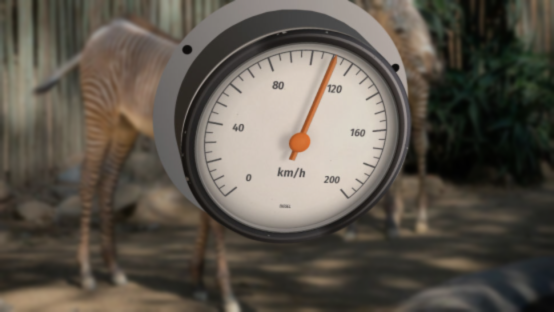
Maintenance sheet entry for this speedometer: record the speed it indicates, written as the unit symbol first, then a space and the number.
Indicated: km/h 110
